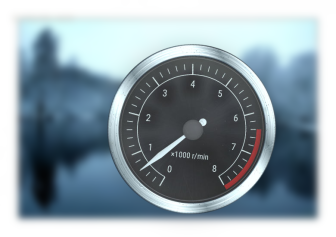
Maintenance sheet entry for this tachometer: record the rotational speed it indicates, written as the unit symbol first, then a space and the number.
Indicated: rpm 600
